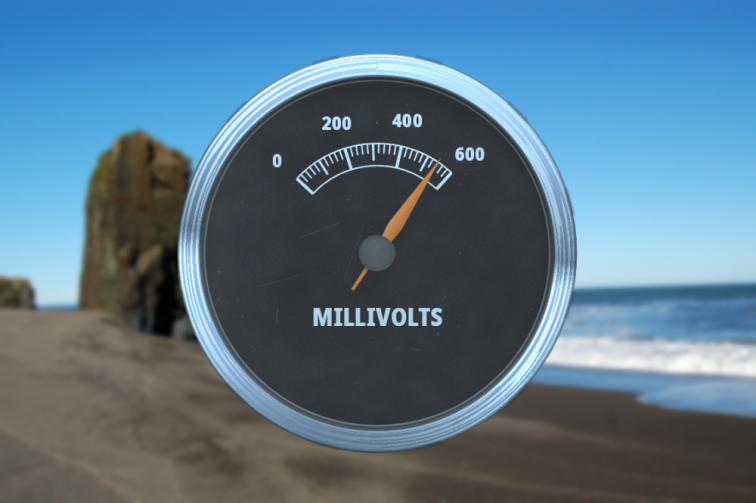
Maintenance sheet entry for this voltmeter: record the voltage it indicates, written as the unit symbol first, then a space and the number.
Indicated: mV 540
